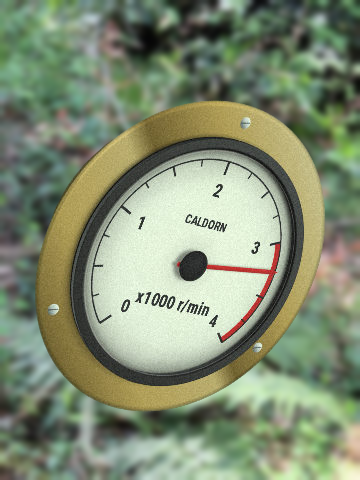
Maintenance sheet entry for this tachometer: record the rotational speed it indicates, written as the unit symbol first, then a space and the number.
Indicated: rpm 3250
